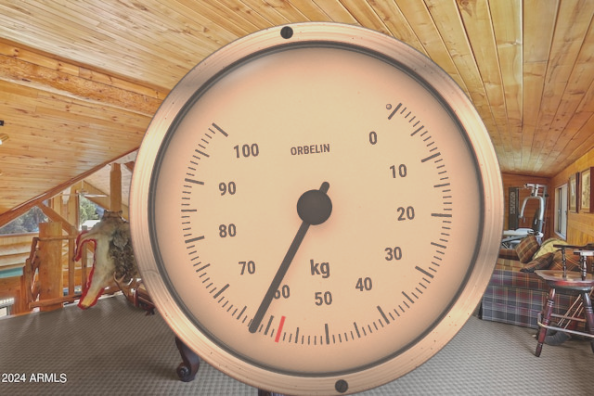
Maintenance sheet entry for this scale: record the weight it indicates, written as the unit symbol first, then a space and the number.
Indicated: kg 62
